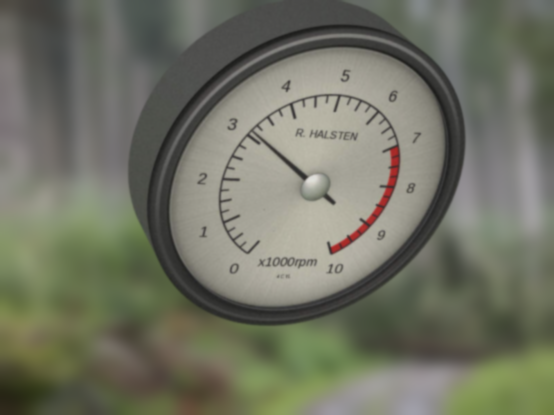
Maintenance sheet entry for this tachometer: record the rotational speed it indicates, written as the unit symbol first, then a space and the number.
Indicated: rpm 3125
